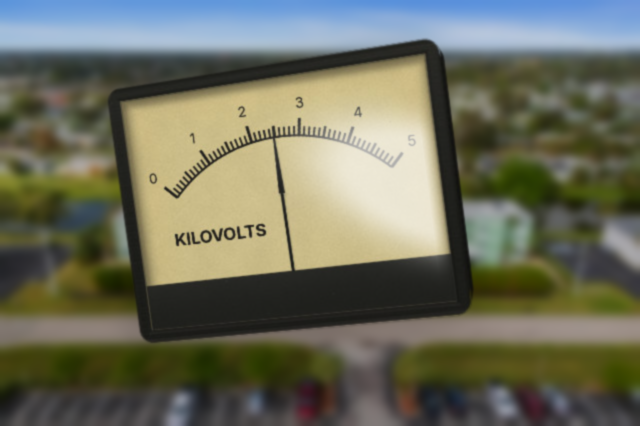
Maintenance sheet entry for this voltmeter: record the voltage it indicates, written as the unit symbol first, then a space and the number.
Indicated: kV 2.5
